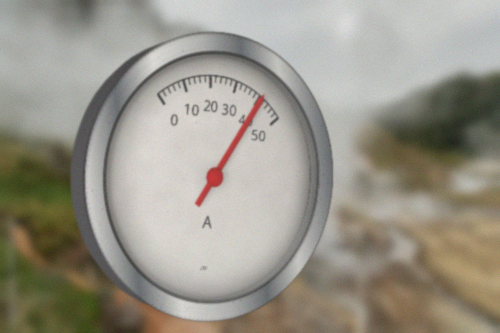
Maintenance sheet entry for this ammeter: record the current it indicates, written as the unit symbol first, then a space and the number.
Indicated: A 40
